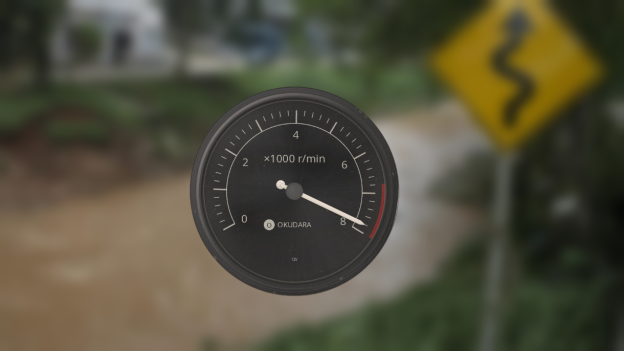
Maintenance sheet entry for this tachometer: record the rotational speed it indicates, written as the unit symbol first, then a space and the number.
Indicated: rpm 7800
